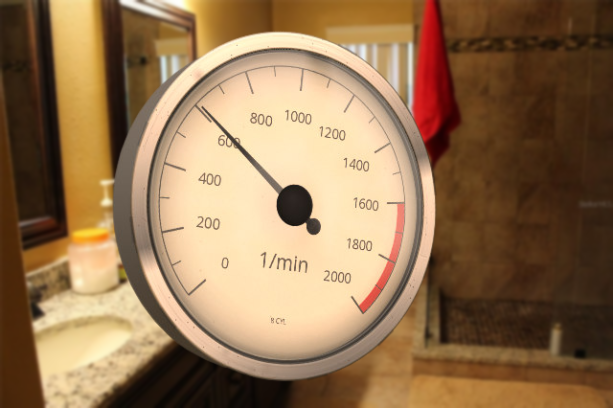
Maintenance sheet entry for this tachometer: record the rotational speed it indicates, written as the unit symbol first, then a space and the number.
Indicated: rpm 600
